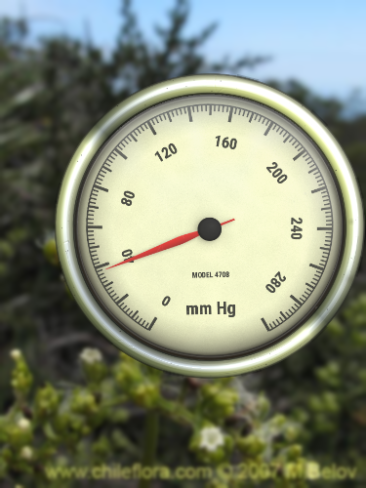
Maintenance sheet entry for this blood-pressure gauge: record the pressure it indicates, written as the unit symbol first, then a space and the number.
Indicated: mmHg 38
